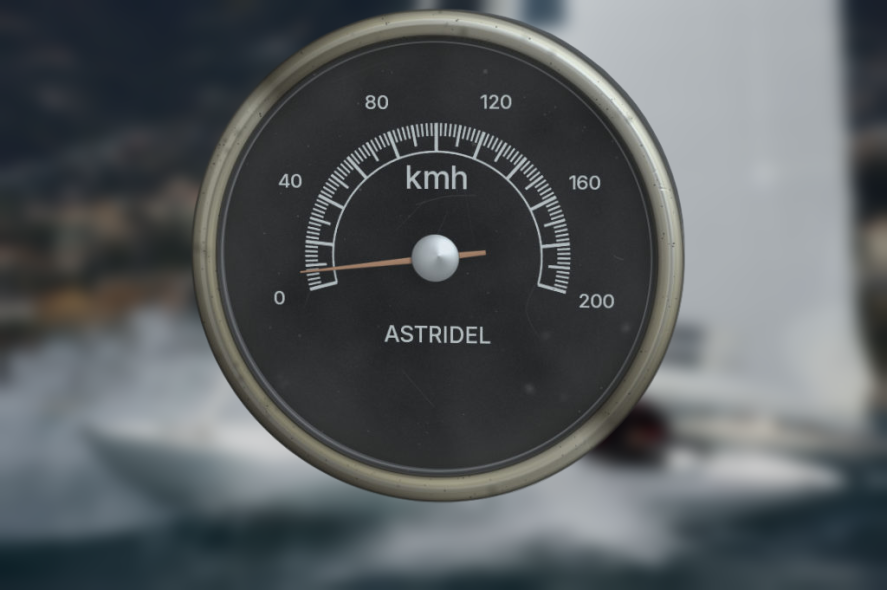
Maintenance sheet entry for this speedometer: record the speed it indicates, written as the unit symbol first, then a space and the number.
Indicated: km/h 8
